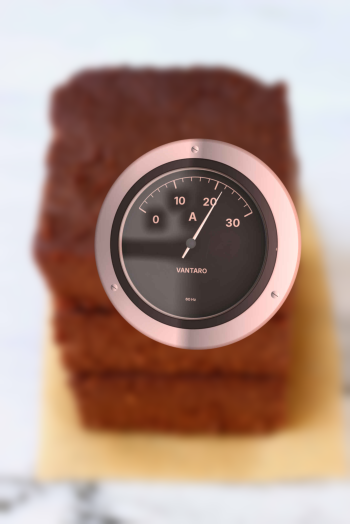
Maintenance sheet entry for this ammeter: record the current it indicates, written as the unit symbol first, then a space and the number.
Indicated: A 22
